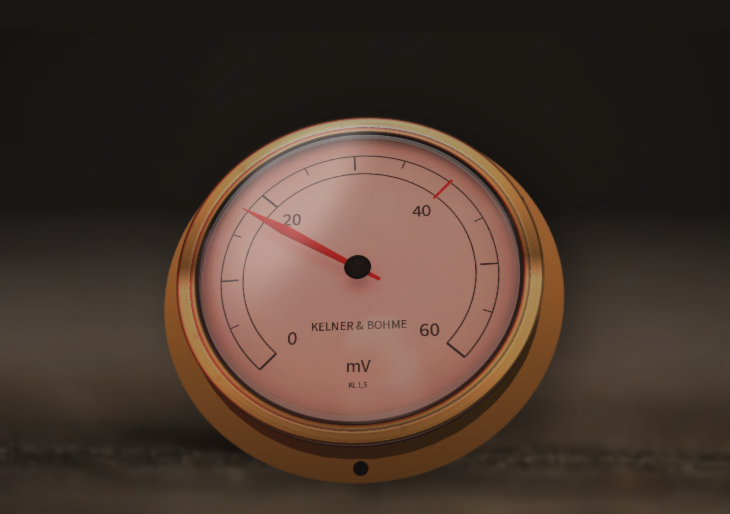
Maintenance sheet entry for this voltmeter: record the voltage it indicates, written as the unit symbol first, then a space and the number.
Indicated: mV 17.5
